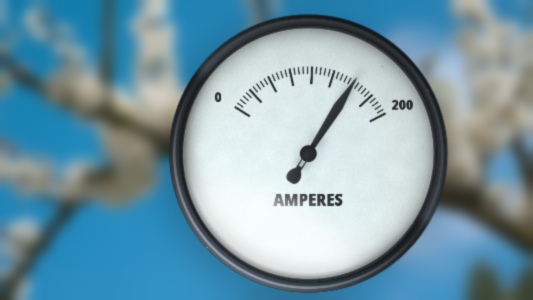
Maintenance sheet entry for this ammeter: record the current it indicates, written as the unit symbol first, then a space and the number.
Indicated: A 150
